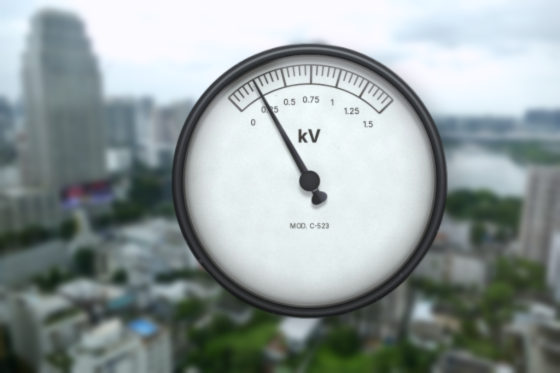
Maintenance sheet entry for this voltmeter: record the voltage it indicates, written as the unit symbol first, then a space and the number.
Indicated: kV 0.25
